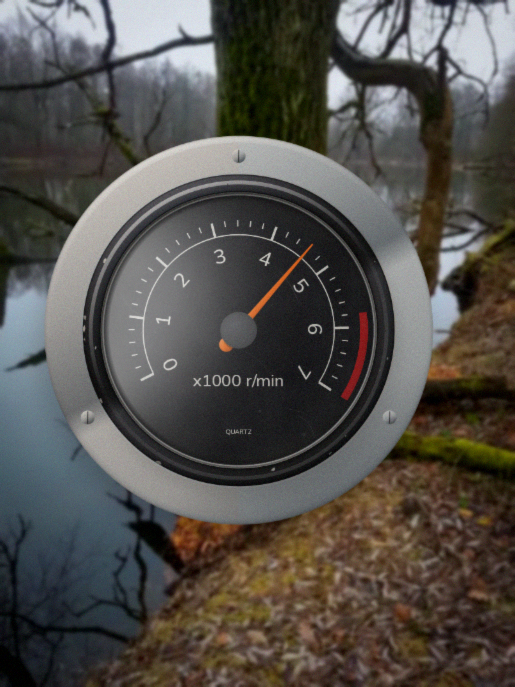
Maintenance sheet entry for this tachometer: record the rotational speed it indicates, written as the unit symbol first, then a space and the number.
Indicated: rpm 4600
